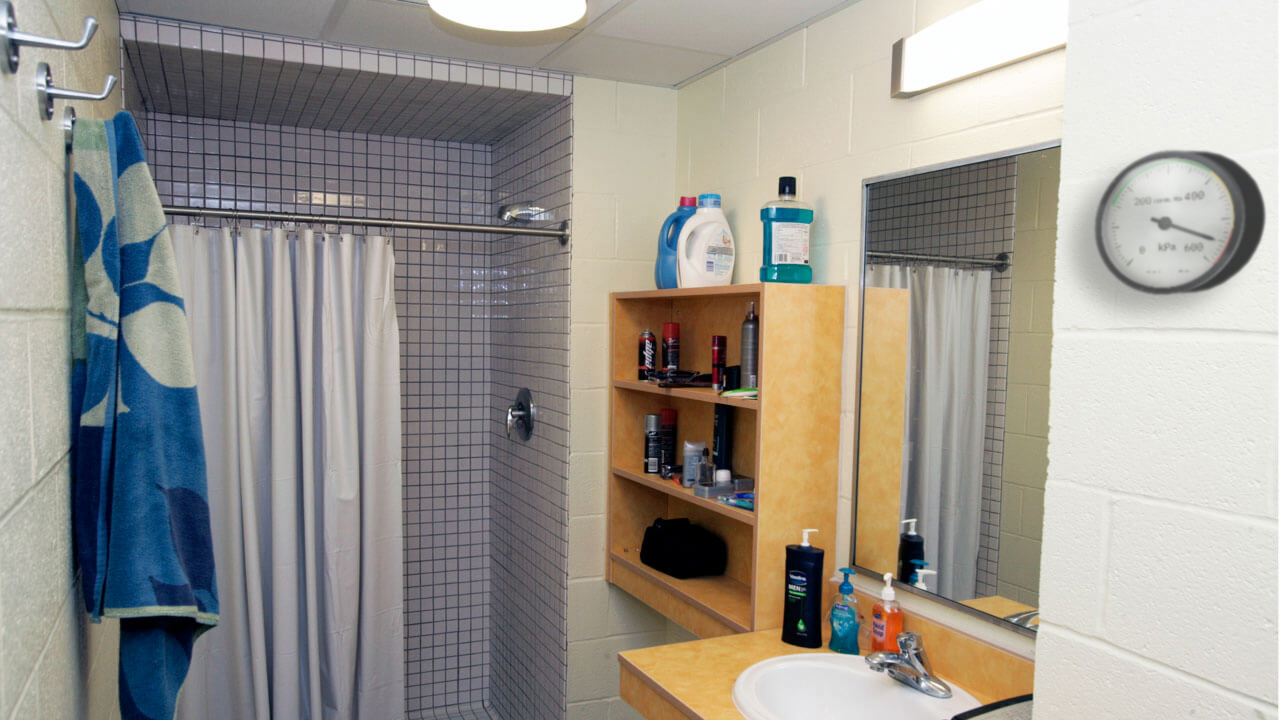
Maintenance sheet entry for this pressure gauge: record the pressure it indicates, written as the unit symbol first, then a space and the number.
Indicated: kPa 550
